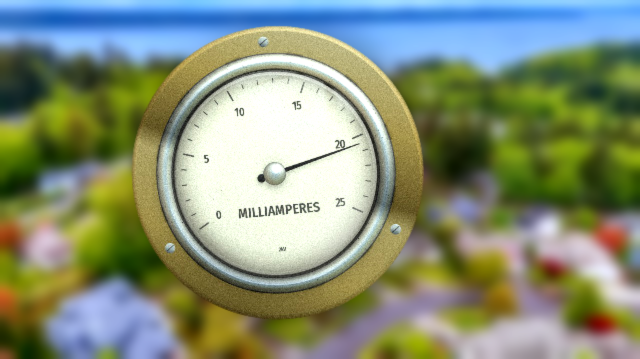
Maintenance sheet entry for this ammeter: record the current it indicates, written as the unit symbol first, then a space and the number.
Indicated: mA 20.5
